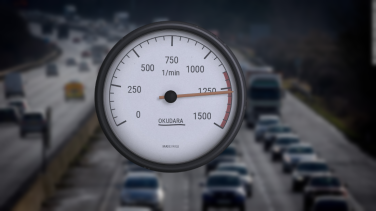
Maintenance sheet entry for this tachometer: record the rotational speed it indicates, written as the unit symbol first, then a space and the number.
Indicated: rpm 1275
